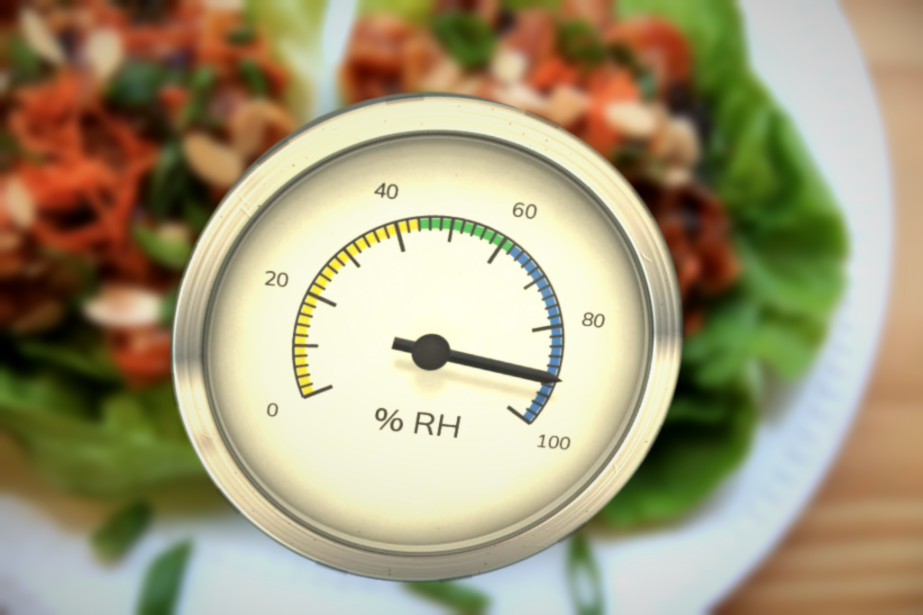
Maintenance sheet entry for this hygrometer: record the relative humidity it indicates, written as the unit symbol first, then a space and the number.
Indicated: % 90
